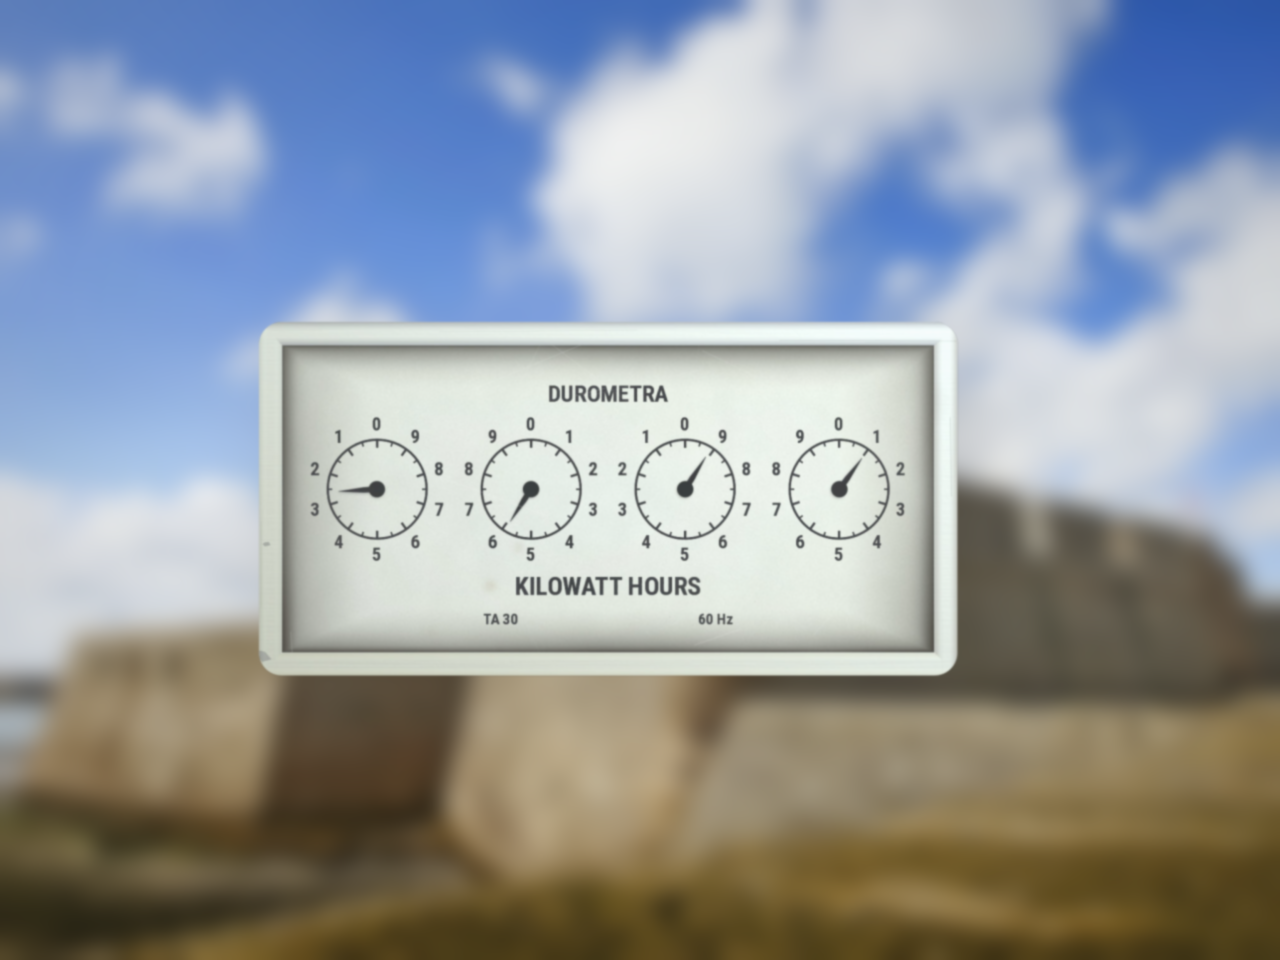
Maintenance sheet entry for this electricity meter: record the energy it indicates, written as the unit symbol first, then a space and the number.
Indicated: kWh 2591
